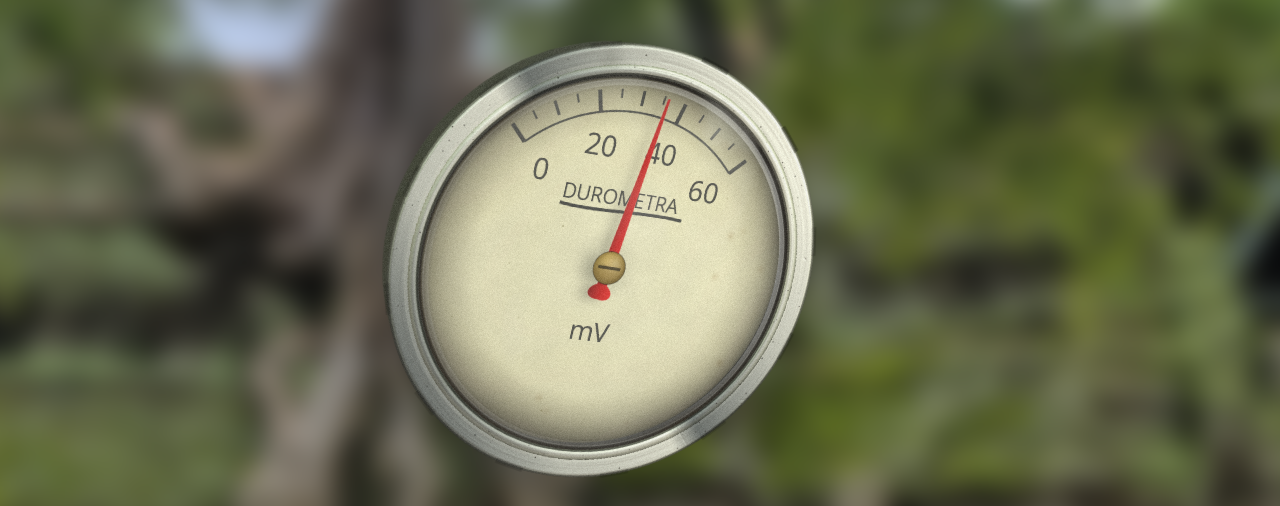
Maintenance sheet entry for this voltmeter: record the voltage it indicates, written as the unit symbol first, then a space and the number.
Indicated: mV 35
